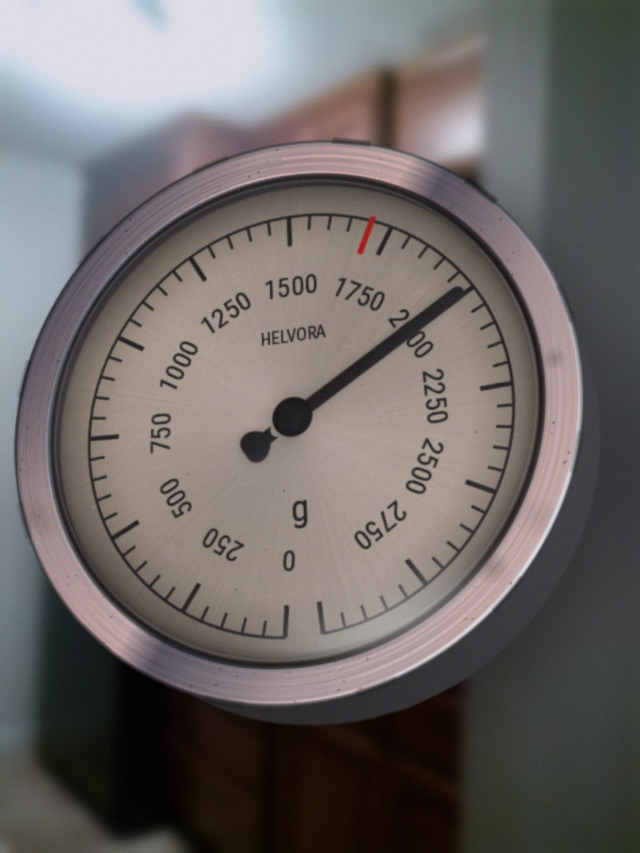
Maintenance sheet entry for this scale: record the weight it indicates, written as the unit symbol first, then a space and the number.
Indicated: g 2000
